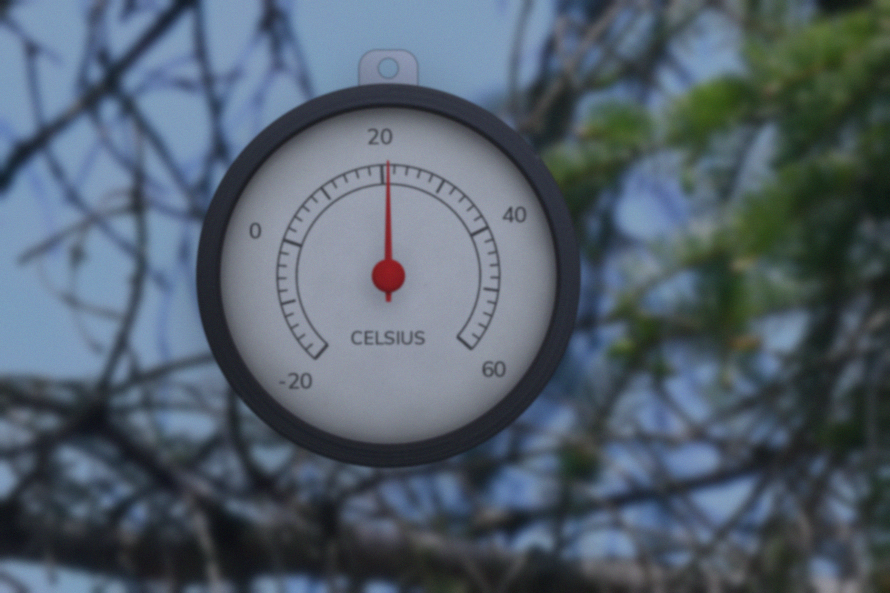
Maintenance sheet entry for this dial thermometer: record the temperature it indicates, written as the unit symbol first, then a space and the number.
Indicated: °C 21
